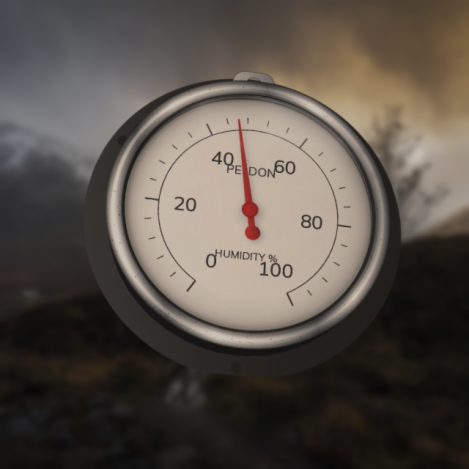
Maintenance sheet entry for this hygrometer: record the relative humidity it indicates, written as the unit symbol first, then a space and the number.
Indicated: % 46
